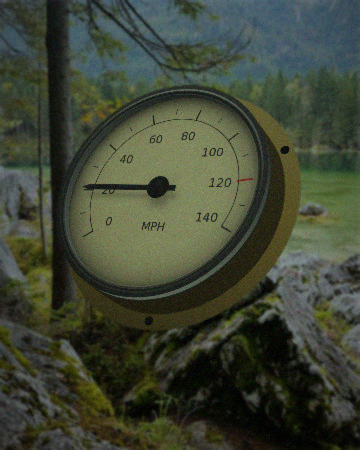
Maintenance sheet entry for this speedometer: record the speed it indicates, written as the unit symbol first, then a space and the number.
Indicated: mph 20
